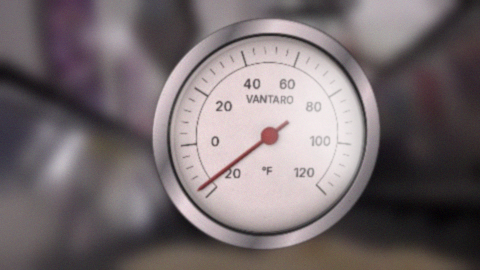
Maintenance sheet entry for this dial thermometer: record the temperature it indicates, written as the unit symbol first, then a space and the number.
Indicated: °F -16
